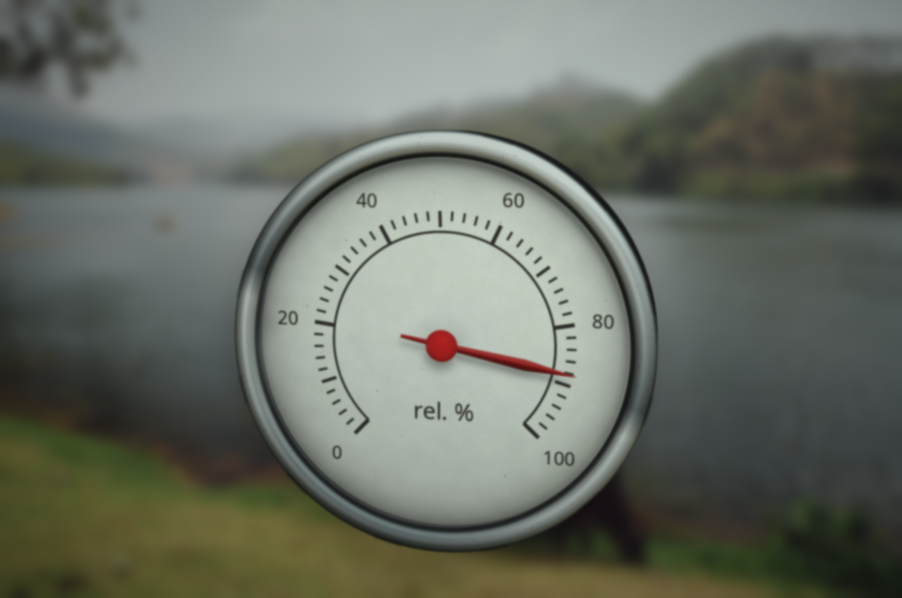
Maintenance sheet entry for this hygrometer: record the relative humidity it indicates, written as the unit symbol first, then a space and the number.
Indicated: % 88
